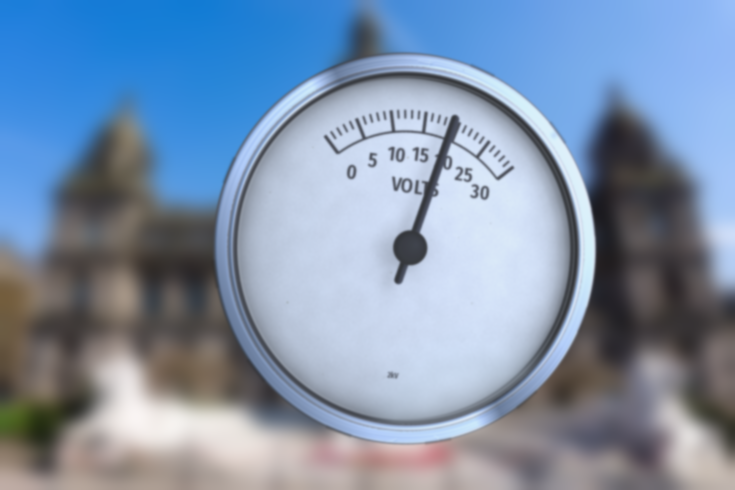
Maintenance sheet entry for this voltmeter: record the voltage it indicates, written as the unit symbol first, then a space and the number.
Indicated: V 19
